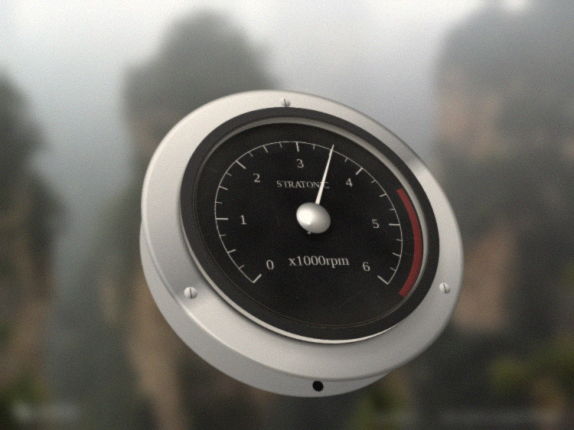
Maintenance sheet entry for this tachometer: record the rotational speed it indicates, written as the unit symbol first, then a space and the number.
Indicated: rpm 3500
